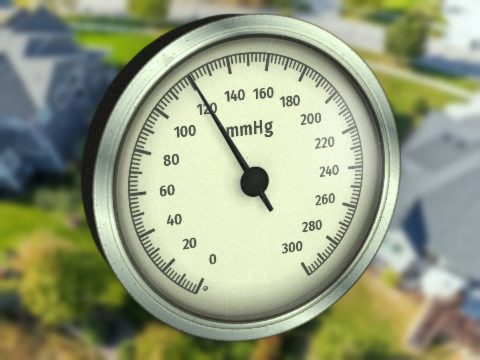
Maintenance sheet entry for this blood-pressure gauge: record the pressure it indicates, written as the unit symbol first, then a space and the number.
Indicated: mmHg 120
